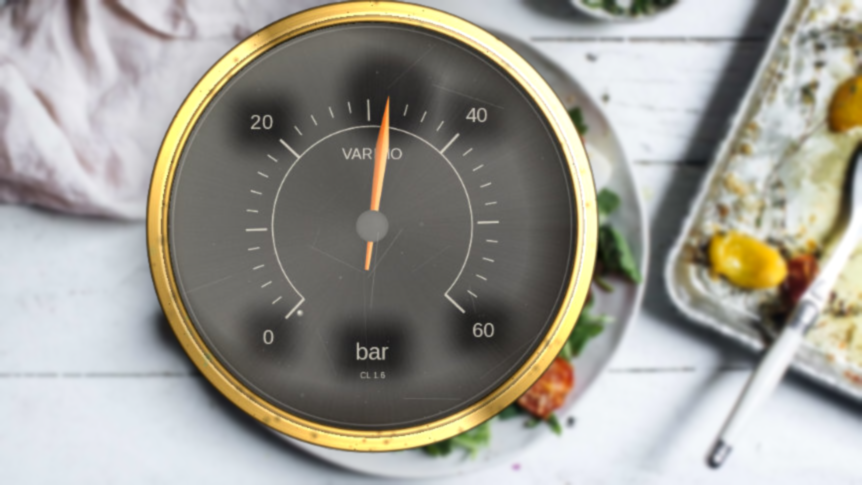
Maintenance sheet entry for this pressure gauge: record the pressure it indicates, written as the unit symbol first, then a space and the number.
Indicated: bar 32
